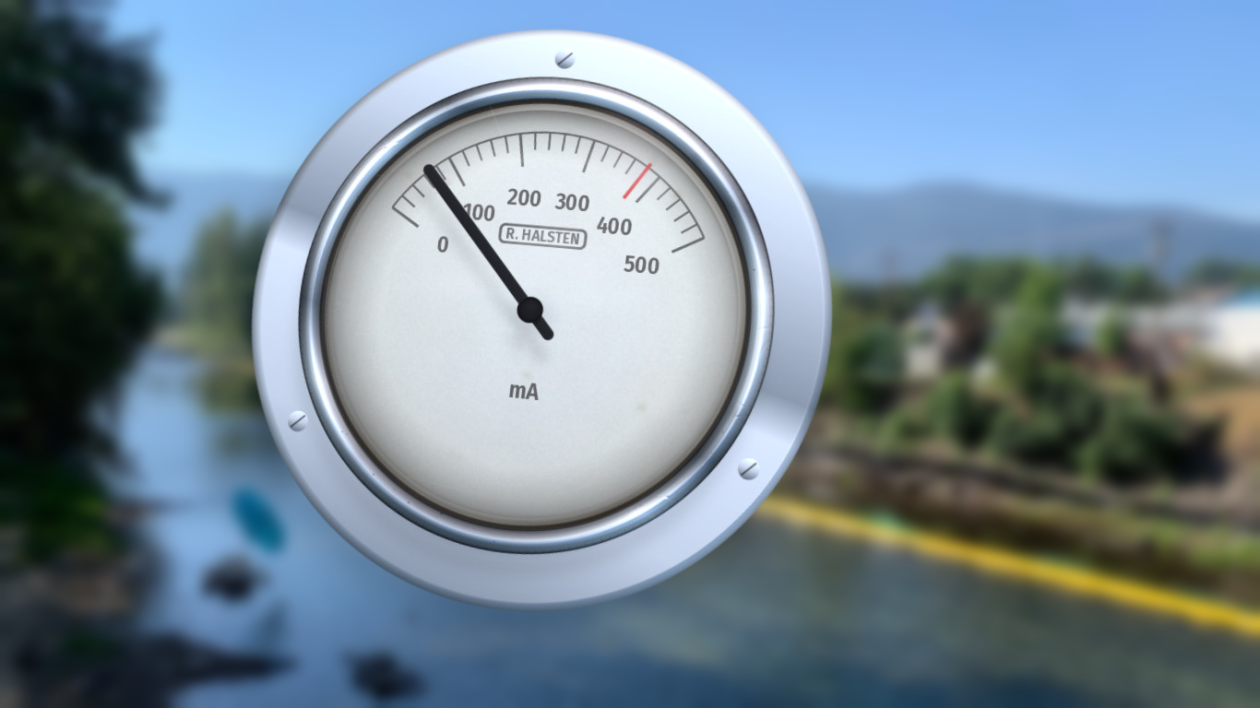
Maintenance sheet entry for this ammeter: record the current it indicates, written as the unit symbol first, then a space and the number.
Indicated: mA 70
